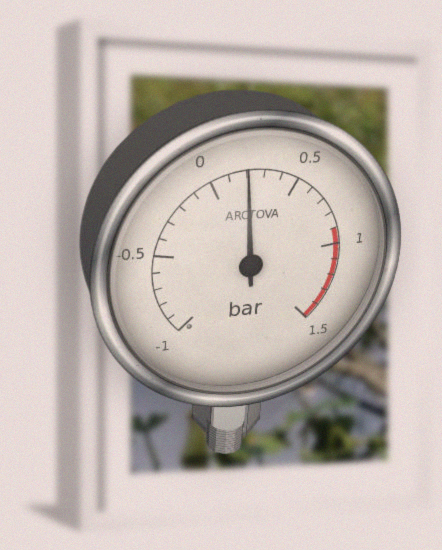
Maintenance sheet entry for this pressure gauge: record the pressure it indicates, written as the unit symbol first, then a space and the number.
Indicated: bar 0.2
